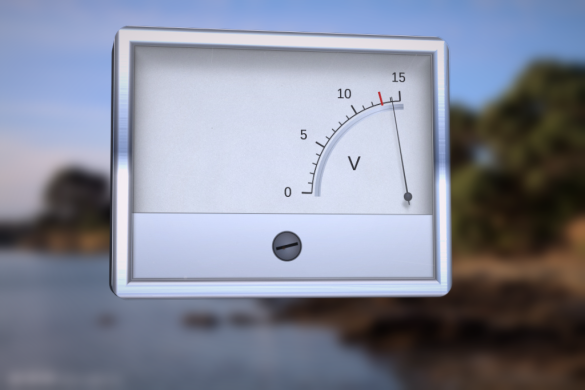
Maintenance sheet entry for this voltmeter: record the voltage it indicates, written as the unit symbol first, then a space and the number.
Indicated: V 14
